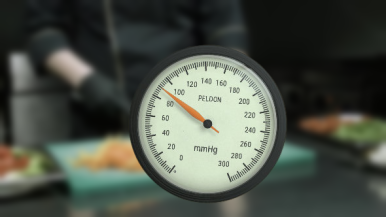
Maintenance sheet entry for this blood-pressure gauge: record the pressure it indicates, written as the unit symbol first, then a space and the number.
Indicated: mmHg 90
